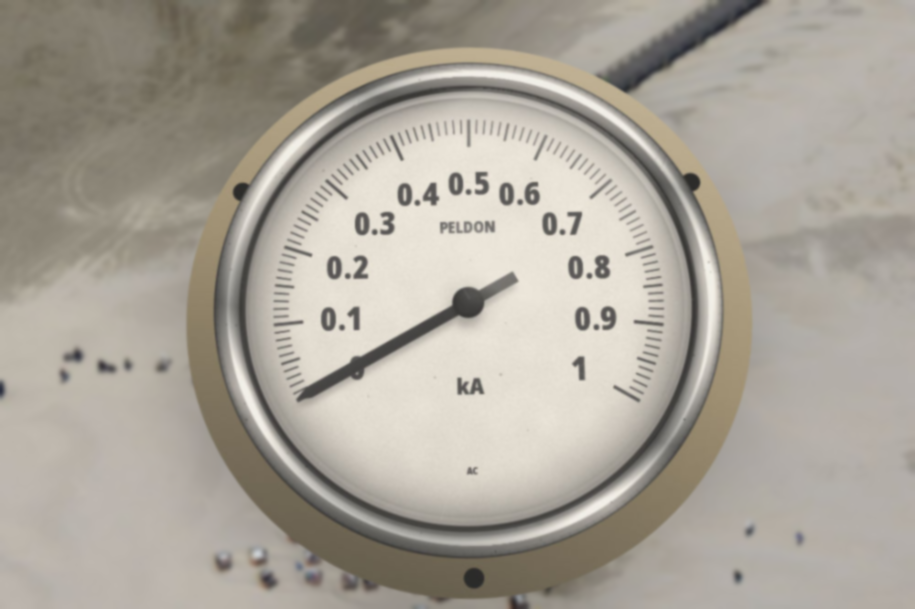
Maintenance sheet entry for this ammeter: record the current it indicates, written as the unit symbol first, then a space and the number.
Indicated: kA 0
